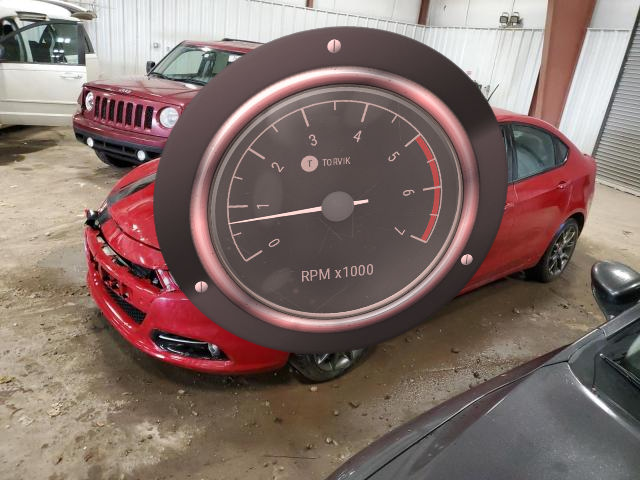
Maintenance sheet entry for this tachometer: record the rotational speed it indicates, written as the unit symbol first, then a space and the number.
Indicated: rpm 750
